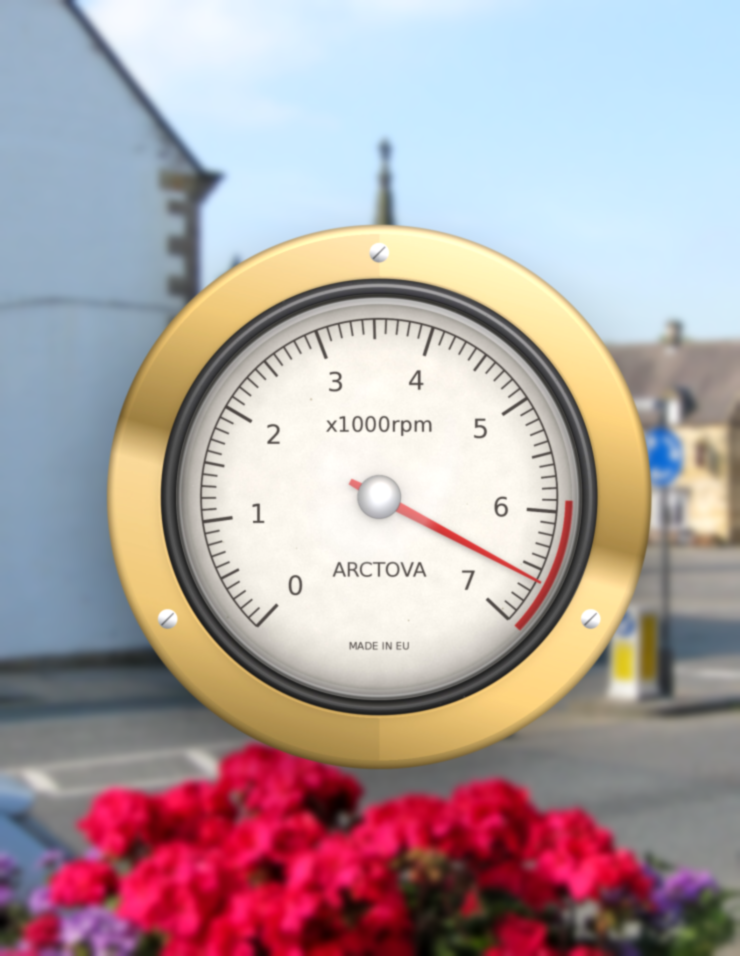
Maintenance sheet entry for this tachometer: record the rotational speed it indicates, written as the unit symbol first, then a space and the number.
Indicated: rpm 6600
